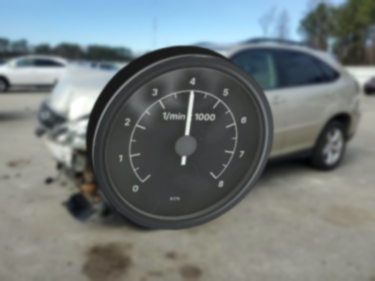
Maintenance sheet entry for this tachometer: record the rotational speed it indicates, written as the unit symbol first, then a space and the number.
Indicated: rpm 4000
